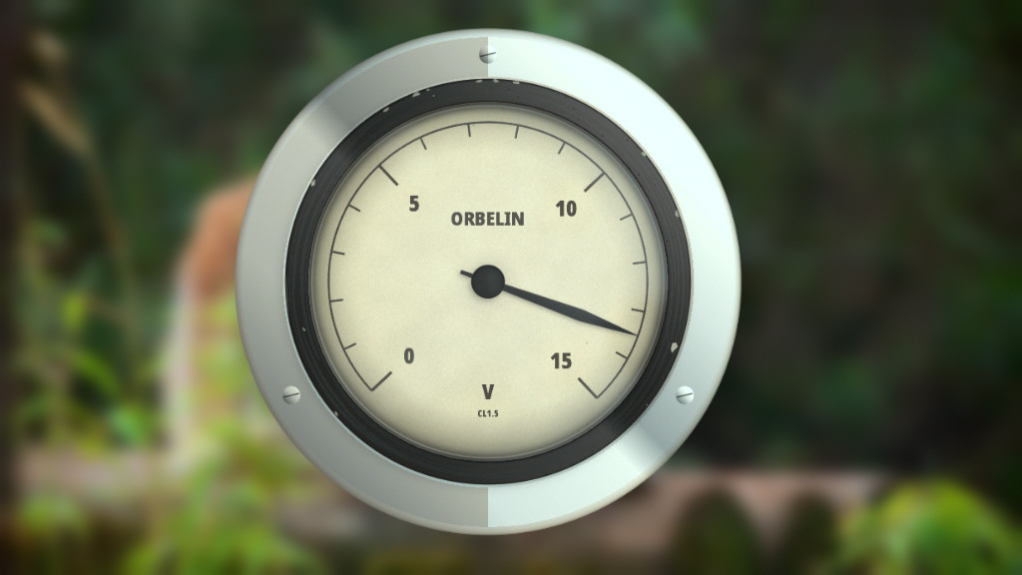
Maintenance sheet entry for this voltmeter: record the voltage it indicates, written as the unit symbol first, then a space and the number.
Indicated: V 13.5
